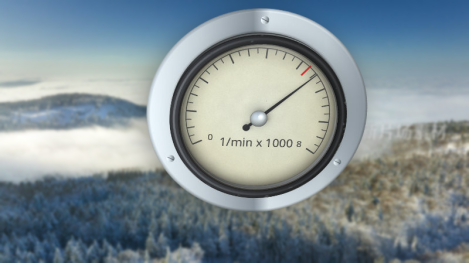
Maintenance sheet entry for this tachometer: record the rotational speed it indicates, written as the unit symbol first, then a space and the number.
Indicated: rpm 5500
